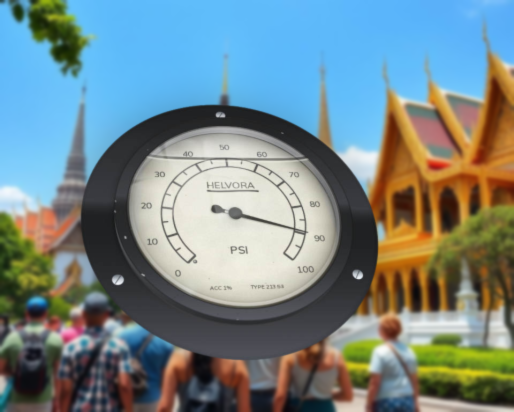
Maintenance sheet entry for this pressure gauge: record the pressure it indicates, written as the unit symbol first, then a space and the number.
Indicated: psi 90
